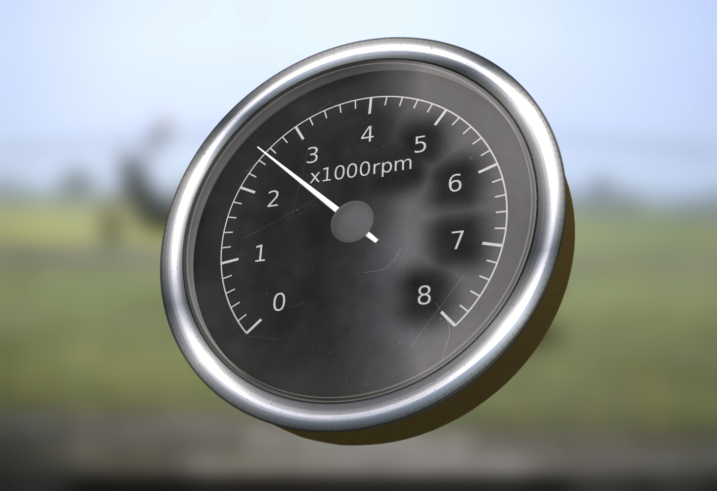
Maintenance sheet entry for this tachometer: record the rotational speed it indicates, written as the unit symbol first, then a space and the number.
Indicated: rpm 2500
